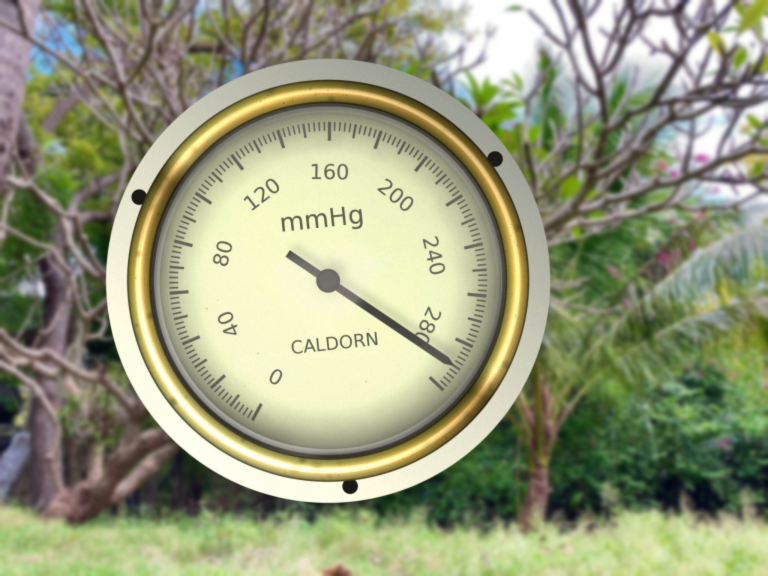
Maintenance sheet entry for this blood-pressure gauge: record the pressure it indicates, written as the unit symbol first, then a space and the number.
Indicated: mmHg 290
